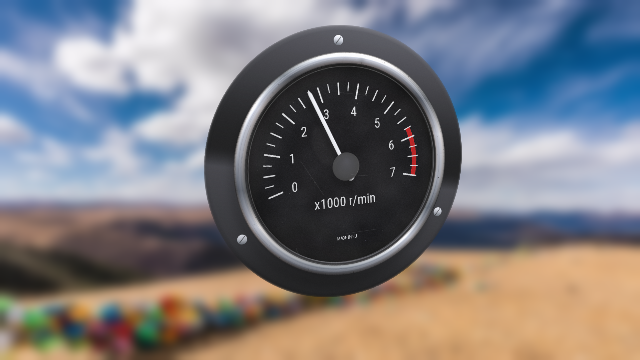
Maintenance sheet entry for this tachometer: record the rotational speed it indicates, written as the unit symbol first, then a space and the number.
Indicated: rpm 2750
